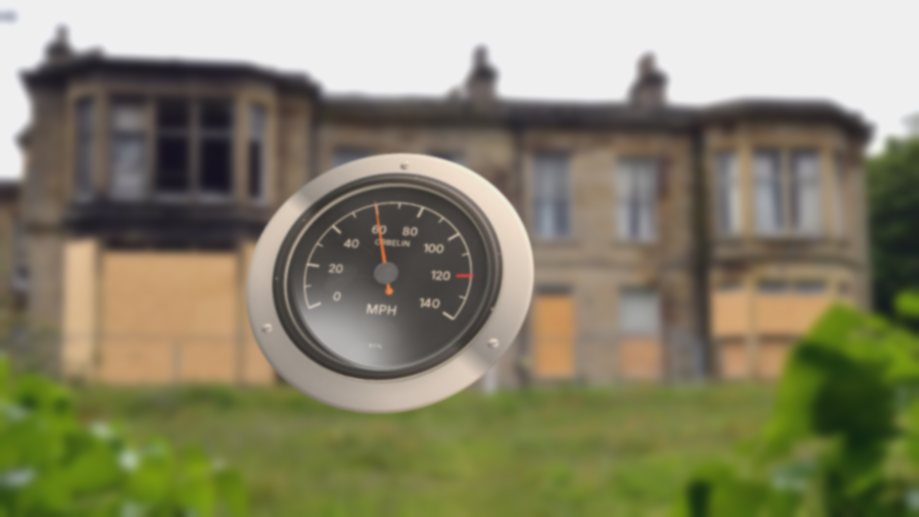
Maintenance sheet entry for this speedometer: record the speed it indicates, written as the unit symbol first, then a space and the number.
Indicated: mph 60
